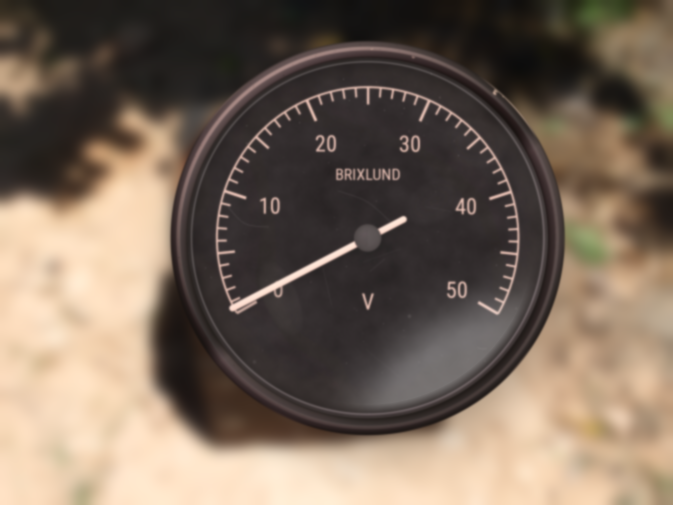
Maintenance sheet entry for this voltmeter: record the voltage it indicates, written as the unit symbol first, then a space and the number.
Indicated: V 0.5
